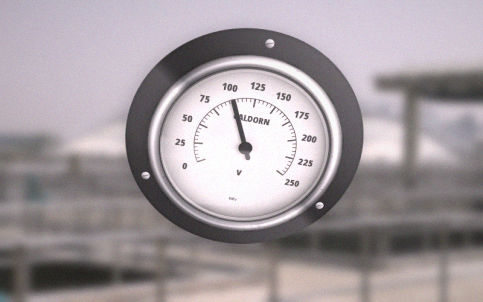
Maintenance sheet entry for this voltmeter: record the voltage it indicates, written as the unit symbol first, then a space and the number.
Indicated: V 100
